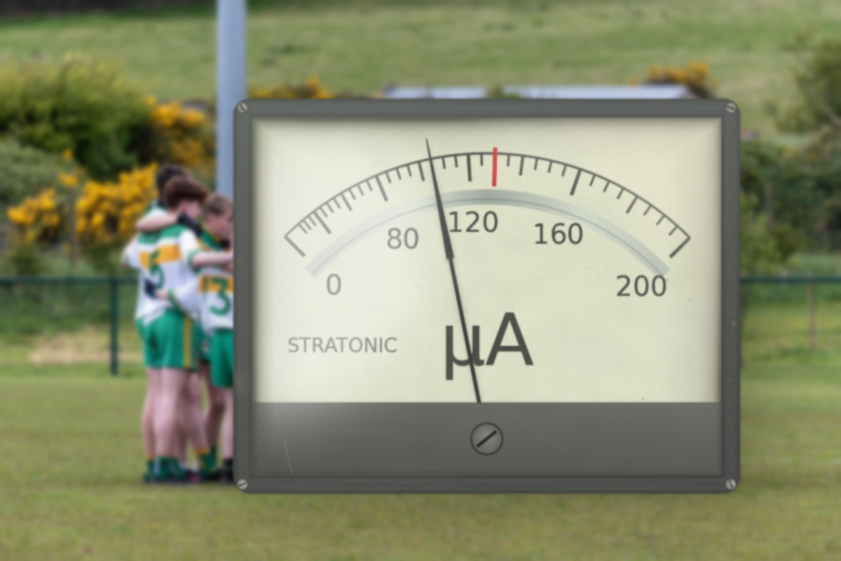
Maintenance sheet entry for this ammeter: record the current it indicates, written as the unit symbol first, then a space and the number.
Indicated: µA 105
